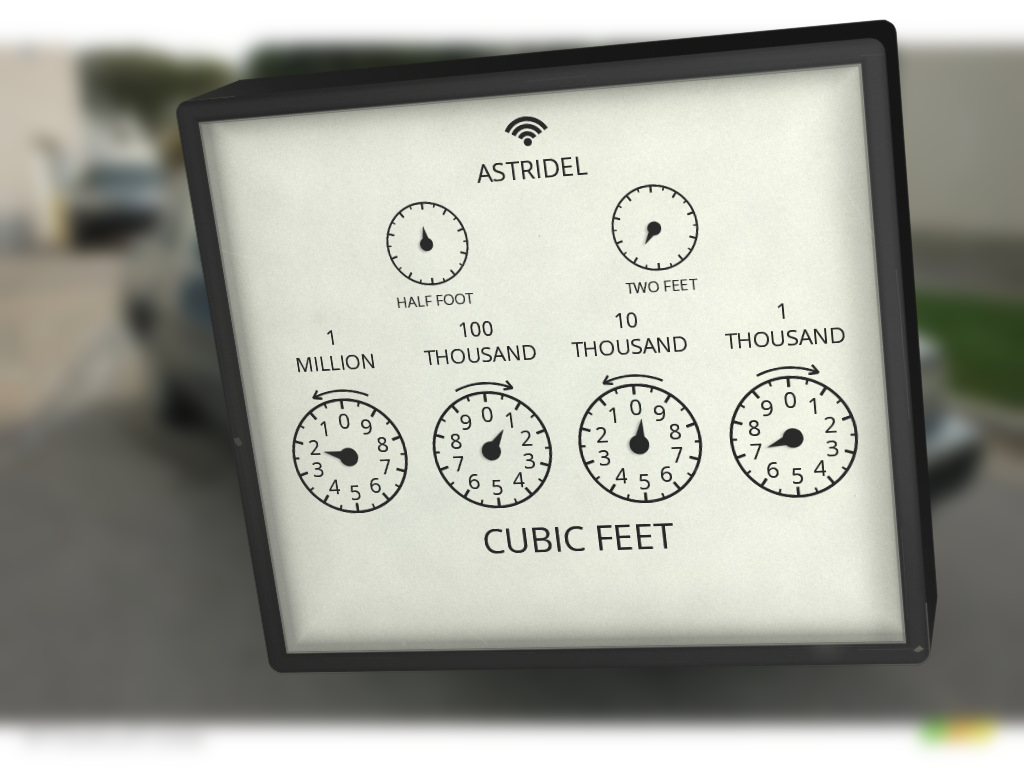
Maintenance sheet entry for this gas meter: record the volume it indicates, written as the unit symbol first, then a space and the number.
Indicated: ft³ 209700
